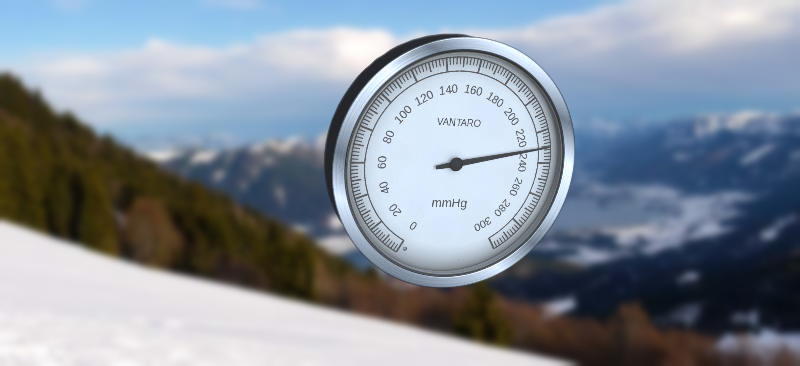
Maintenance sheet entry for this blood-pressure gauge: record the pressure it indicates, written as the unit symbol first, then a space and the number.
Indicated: mmHg 230
